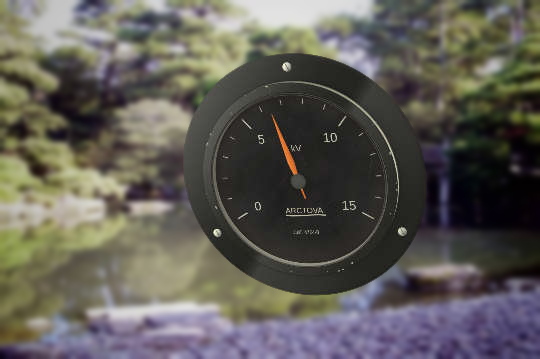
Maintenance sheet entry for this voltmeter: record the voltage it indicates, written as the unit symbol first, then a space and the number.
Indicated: kV 6.5
